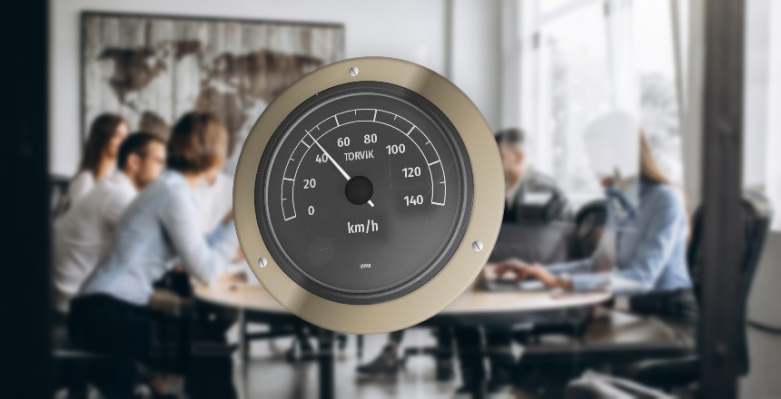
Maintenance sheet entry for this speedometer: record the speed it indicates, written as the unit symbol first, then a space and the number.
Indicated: km/h 45
